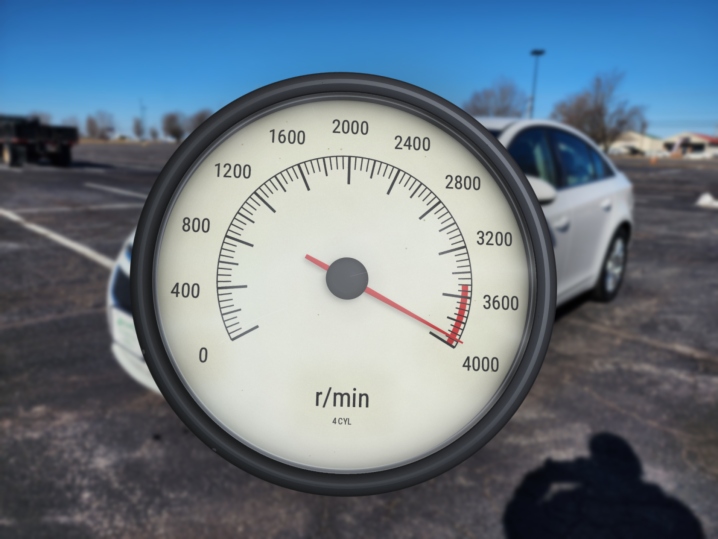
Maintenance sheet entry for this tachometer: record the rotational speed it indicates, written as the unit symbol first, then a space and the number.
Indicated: rpm 3950
